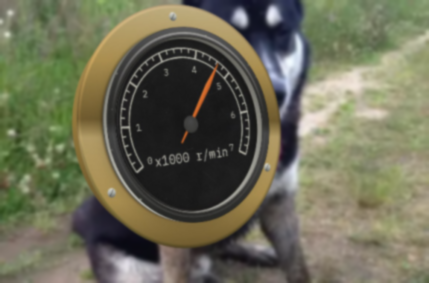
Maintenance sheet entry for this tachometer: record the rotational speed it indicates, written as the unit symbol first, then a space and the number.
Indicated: rpm 4600
